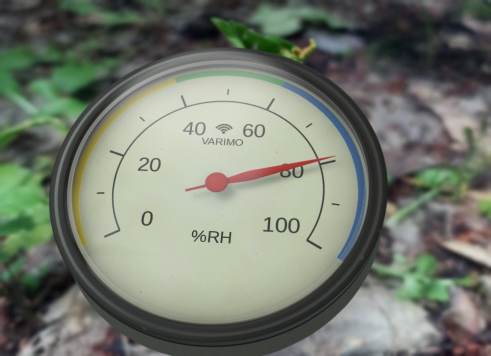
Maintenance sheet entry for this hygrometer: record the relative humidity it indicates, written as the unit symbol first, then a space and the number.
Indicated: % 80
